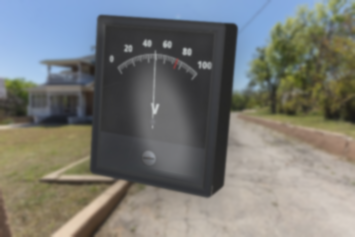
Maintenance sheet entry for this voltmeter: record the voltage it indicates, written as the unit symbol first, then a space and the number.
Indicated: V 50
